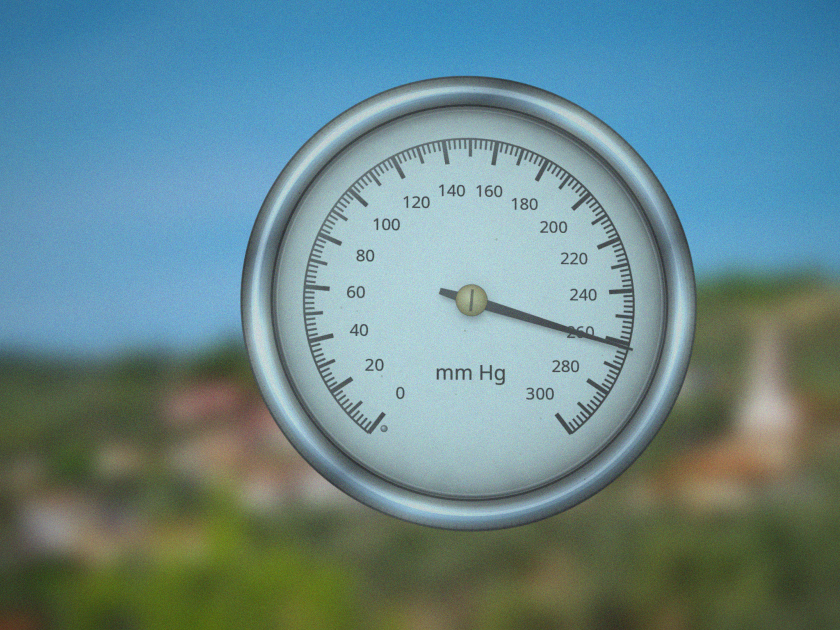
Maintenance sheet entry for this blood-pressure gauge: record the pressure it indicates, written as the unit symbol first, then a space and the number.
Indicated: mmHg 262
